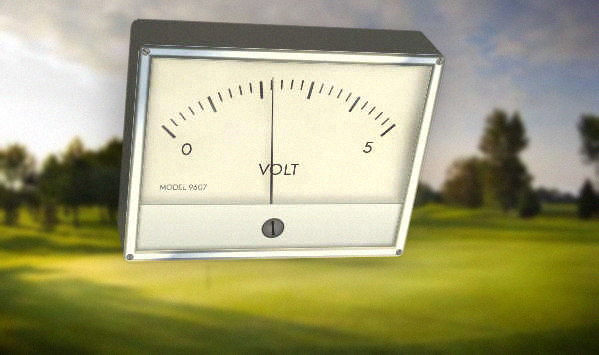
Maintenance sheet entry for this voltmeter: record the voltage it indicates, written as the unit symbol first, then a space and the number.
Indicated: V 2.2
